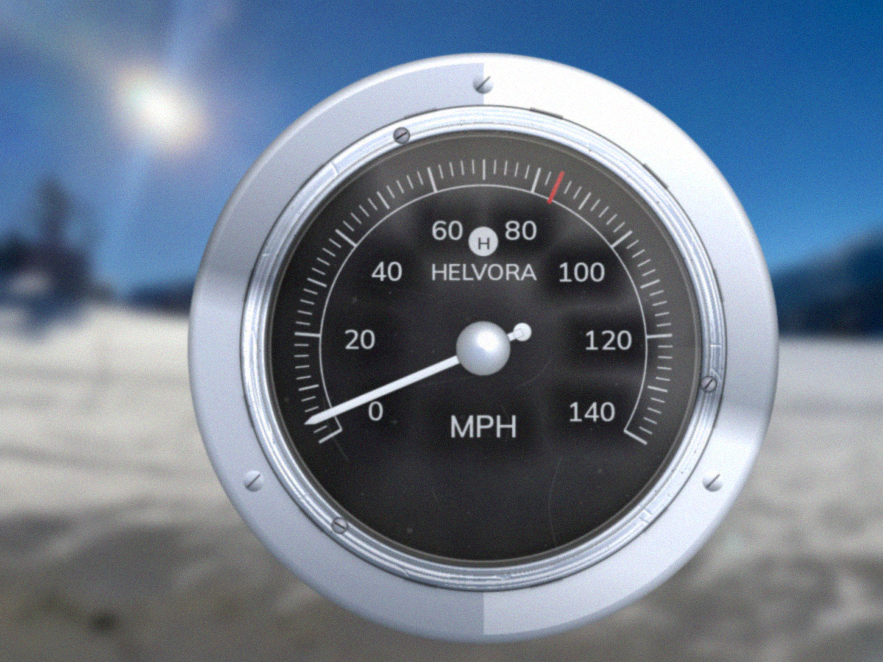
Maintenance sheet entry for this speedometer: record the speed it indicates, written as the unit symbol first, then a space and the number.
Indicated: mph 4
